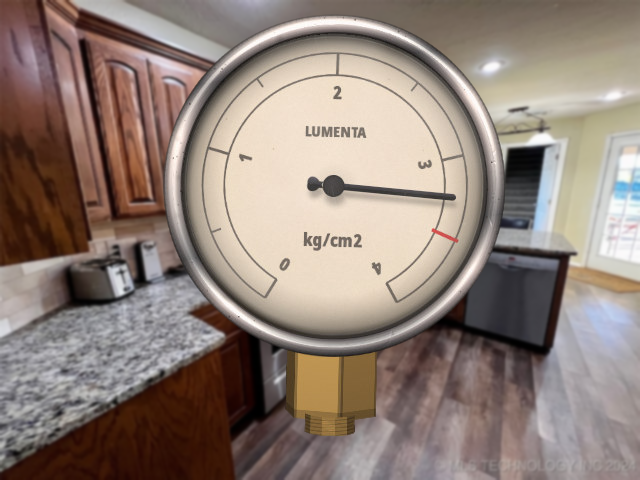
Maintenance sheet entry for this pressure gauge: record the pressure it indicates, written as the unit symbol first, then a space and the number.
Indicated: kg/cm² 3.25
